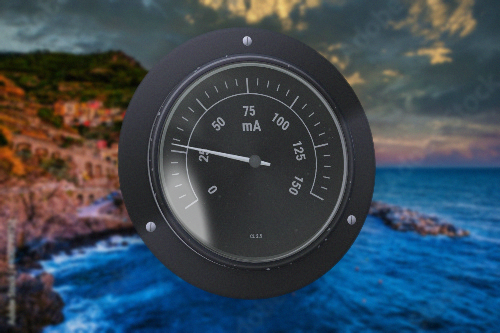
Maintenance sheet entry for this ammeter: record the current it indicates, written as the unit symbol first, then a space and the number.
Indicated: mA 27.5
